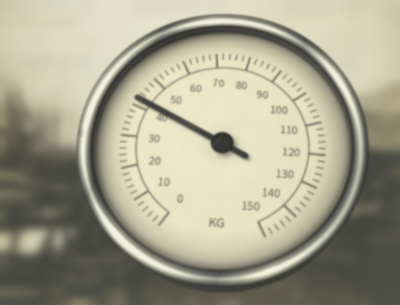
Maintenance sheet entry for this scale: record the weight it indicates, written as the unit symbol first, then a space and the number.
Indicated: kg 42
